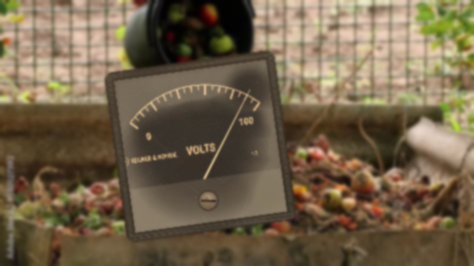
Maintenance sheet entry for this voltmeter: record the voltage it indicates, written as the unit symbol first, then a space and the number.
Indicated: V 90
